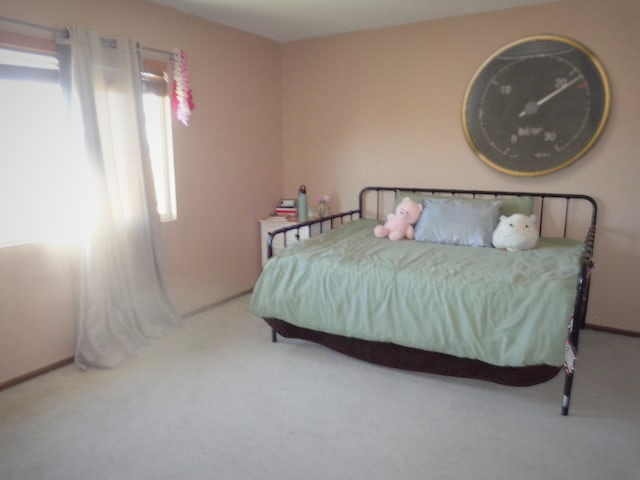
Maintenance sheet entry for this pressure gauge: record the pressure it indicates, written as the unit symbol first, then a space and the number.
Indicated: psi 21
